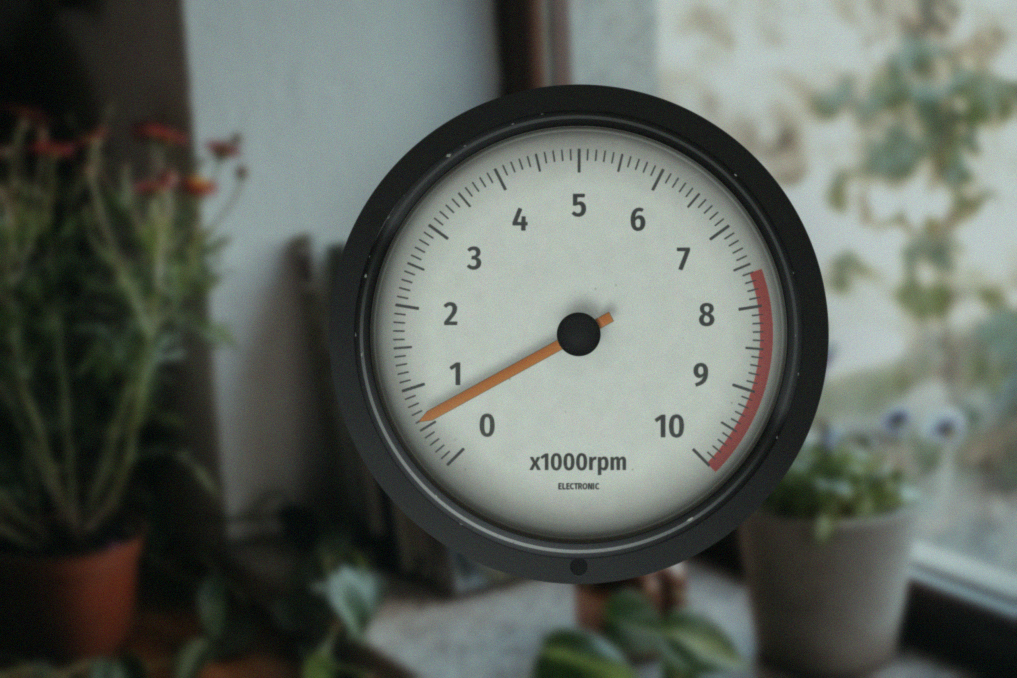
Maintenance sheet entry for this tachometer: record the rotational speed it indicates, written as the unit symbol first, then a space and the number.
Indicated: rpm 600
